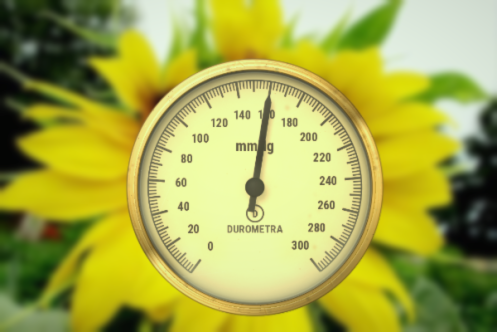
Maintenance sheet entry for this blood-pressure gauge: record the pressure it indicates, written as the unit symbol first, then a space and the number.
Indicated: mmHg 160
